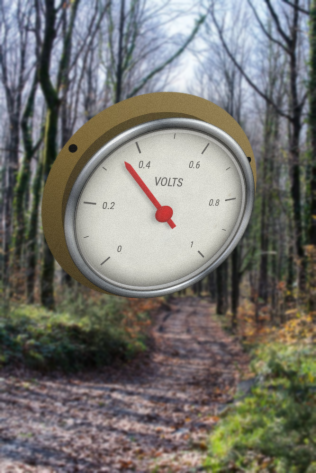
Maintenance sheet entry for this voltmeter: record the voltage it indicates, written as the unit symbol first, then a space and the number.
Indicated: V 0.35
